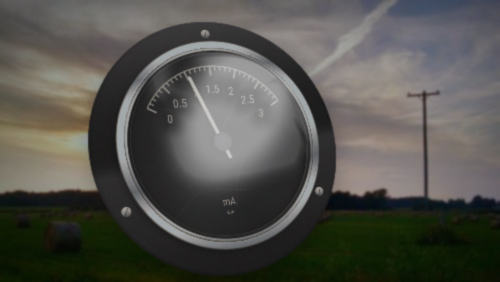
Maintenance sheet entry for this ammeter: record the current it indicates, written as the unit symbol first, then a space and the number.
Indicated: mA 1
